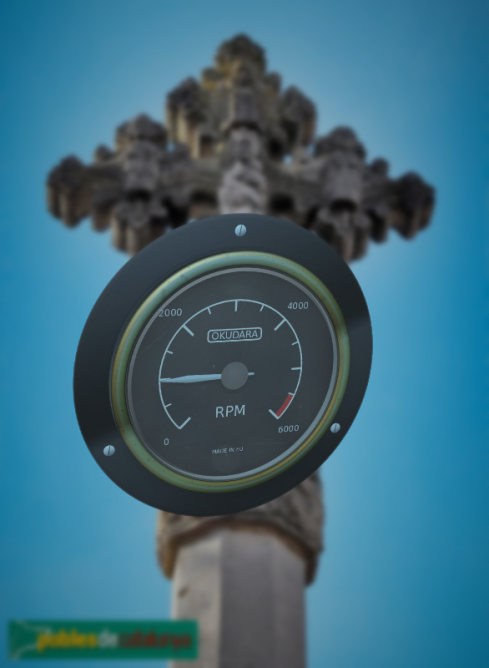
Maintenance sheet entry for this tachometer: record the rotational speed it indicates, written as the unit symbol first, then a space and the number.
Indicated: rpm 1000
